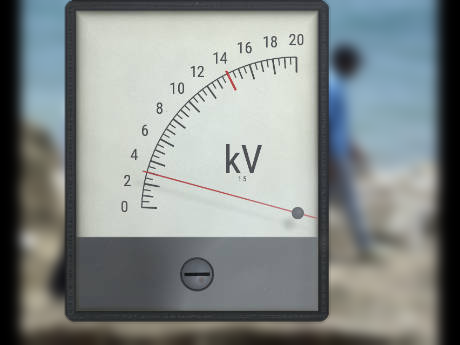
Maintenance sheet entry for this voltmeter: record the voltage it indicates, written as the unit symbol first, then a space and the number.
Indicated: kV 3
